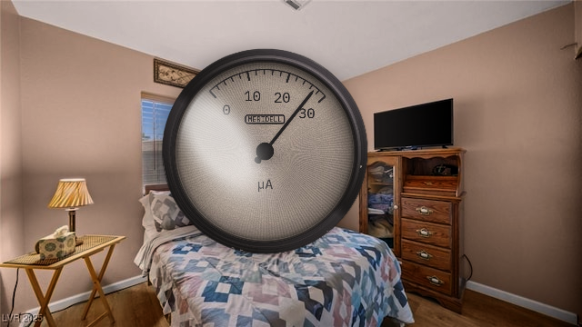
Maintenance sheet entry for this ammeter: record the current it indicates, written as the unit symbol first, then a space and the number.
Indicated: µA 27
